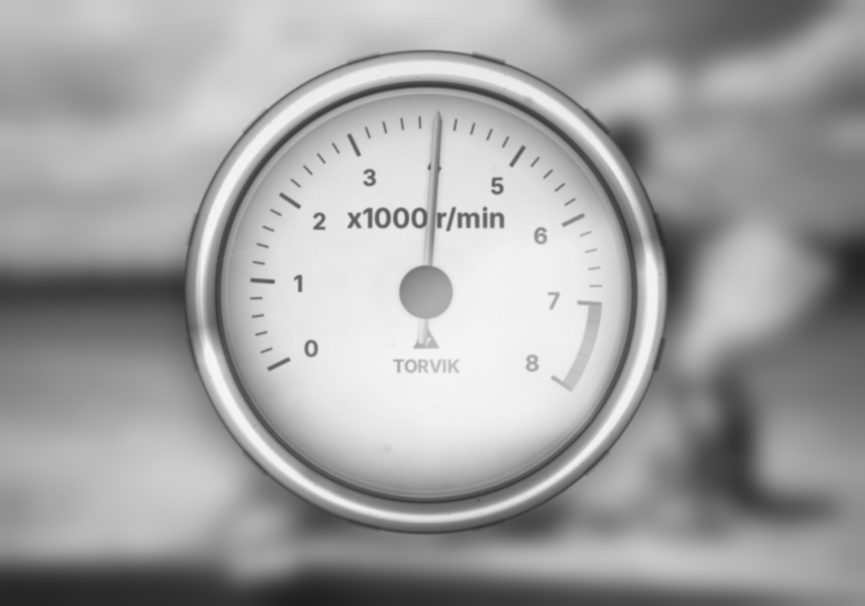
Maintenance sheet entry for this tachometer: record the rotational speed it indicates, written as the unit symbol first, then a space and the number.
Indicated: rpm 4000
